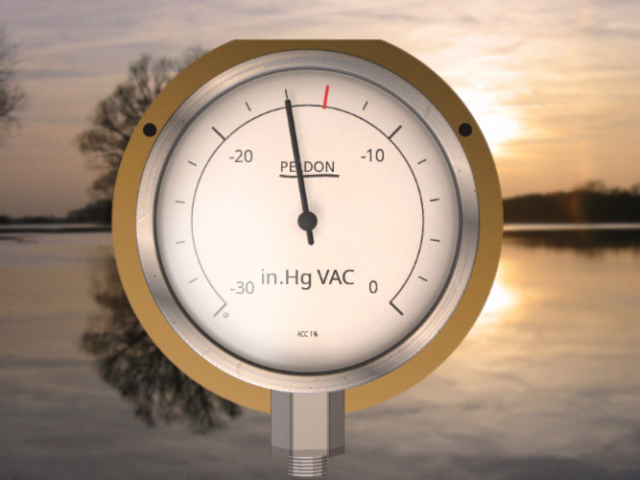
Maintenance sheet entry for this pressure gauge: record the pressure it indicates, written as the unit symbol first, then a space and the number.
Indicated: inHg -16
